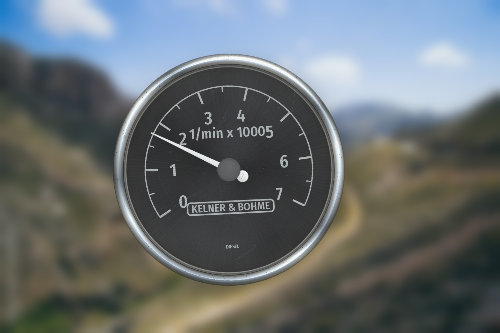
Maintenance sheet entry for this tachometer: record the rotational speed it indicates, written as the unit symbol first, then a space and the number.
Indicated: rpm 1750
